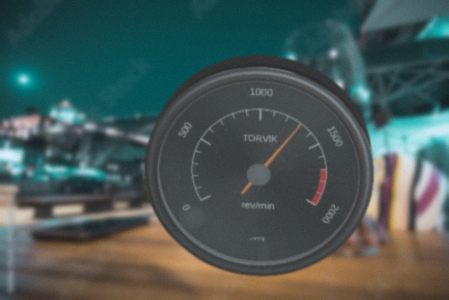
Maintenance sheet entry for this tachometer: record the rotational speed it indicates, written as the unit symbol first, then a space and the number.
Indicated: rpm 1300
